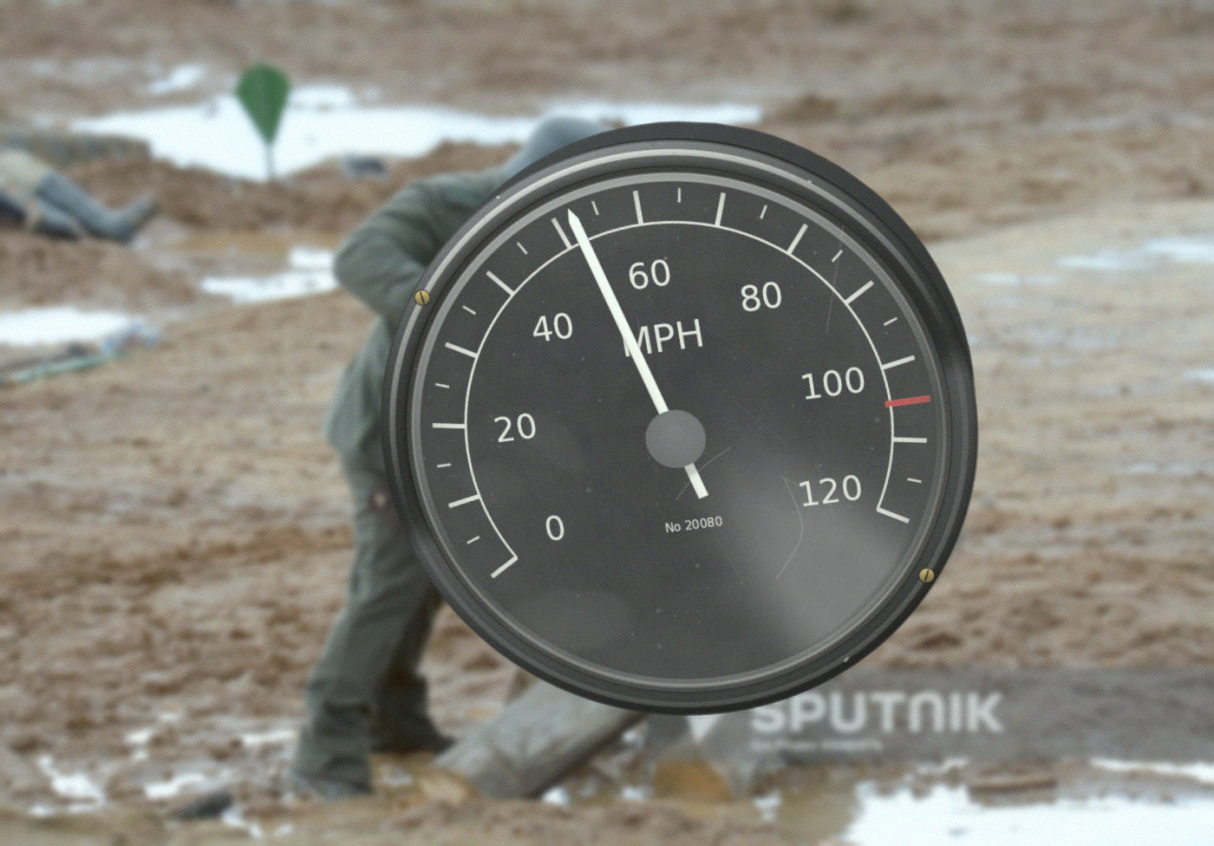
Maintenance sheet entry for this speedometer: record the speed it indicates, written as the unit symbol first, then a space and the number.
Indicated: mph 52.5
